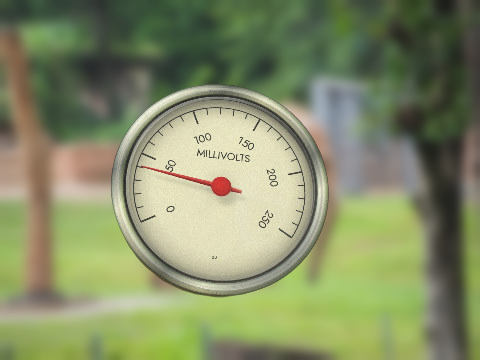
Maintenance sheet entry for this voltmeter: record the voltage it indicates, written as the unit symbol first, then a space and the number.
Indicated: mV 40
